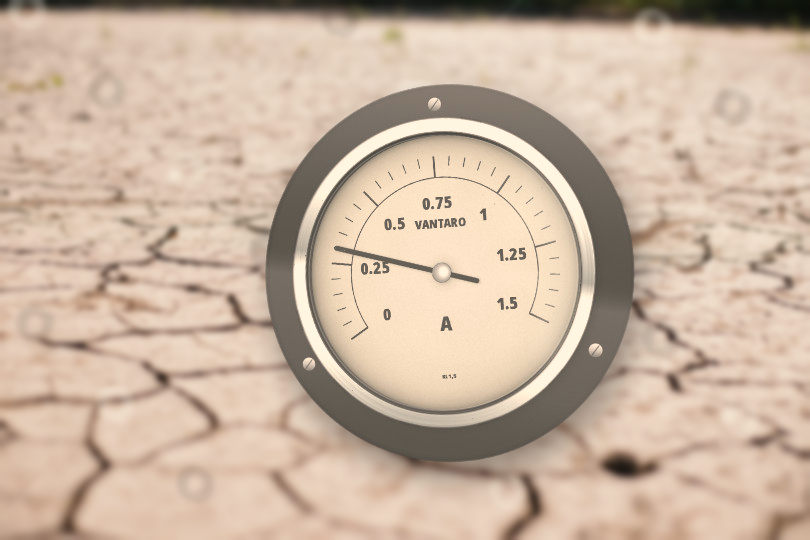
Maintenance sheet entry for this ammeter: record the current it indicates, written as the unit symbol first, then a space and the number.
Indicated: A 0.3
